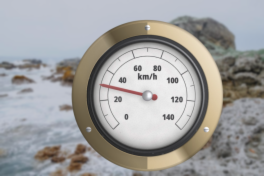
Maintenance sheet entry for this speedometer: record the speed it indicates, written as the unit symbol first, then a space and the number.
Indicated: km/h 30
